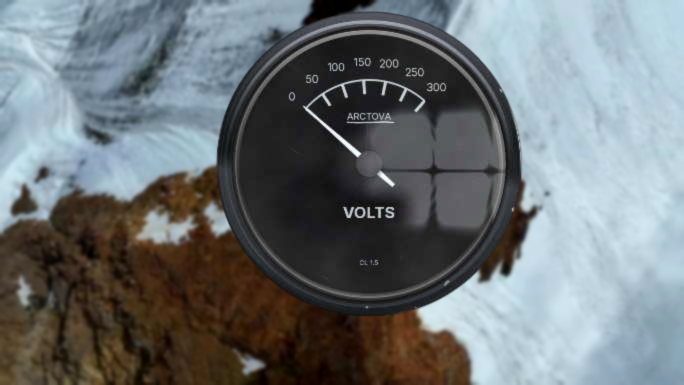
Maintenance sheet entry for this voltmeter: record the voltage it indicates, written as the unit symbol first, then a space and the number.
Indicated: V 0
